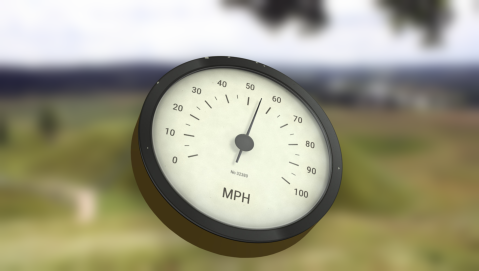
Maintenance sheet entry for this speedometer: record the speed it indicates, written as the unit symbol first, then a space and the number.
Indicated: mph 55
